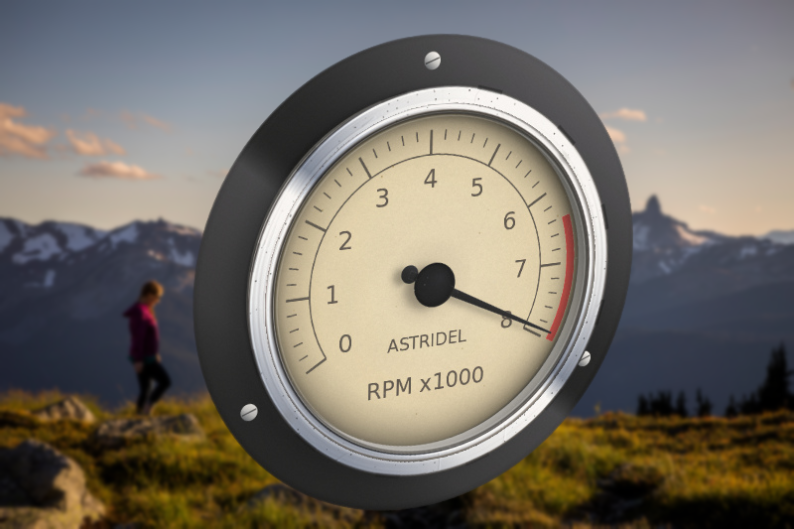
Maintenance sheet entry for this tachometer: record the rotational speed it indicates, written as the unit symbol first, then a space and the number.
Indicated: rpm 7900
